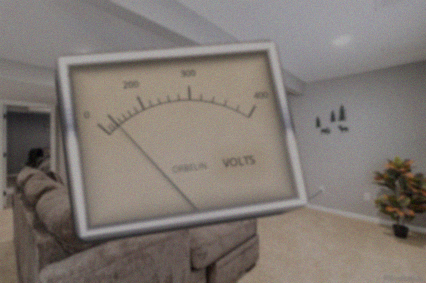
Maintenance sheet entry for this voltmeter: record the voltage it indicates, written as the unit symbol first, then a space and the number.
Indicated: V 100
